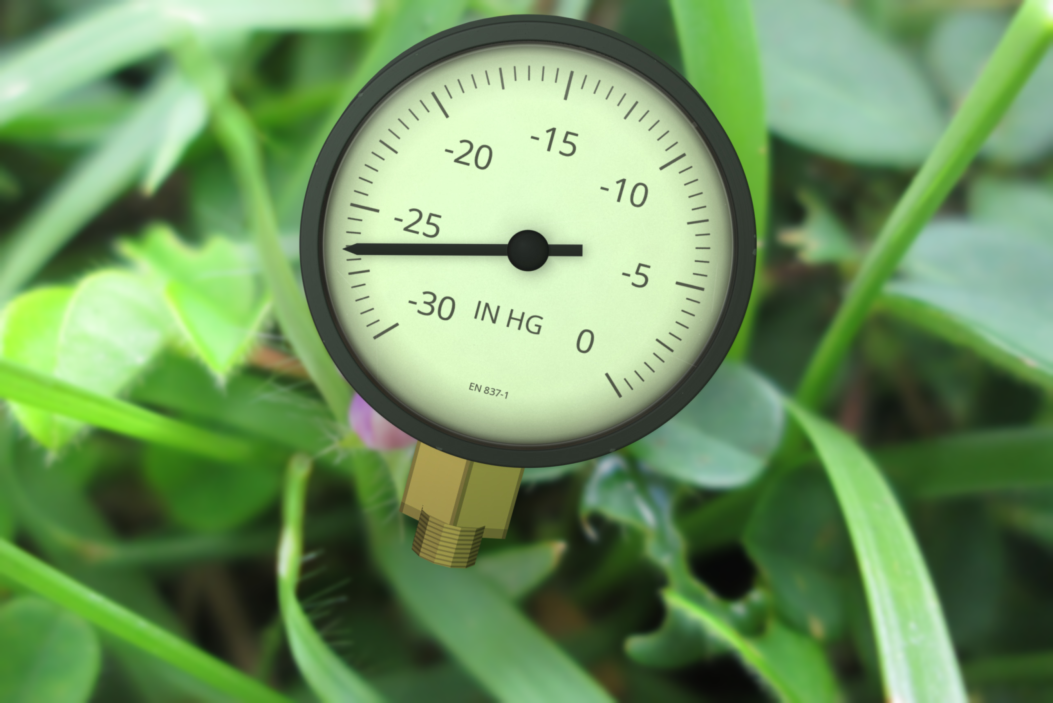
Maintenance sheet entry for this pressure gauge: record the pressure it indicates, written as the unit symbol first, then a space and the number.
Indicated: inHg -26.5
